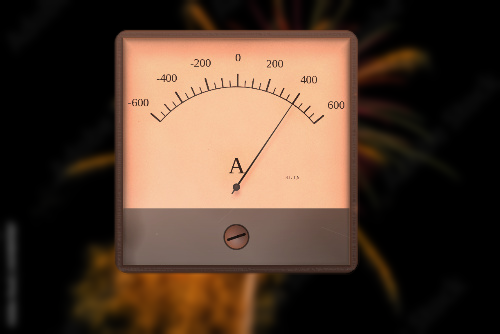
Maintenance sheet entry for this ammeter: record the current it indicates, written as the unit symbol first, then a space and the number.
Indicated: A 400
